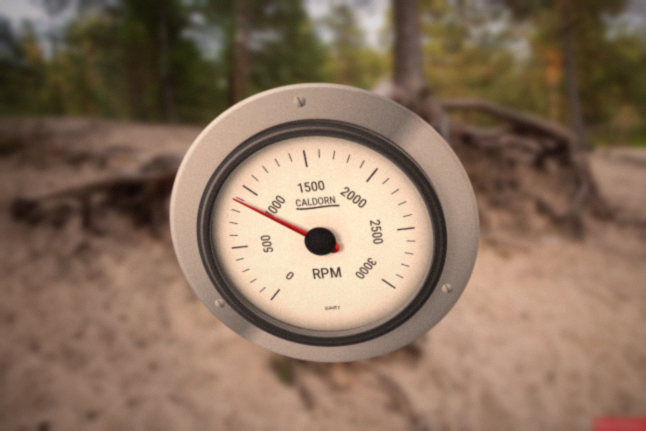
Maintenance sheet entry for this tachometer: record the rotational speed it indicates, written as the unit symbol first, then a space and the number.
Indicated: rpm 900
